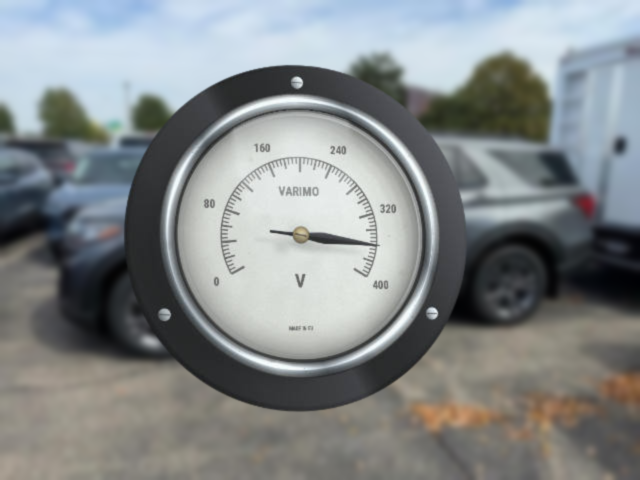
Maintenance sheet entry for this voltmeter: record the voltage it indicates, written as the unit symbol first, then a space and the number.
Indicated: V 360
